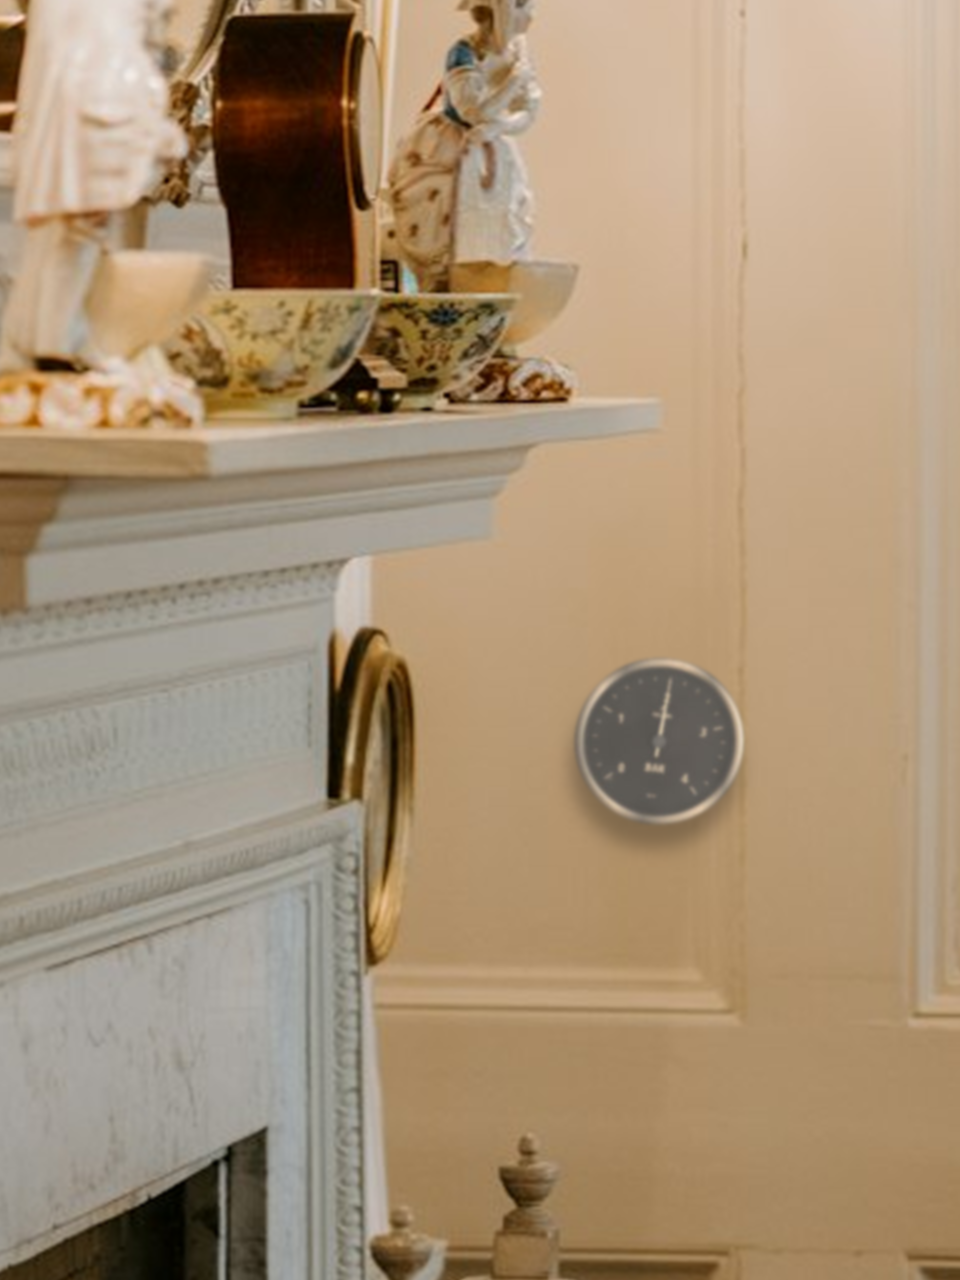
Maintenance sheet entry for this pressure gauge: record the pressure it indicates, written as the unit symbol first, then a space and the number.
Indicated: bar 2
